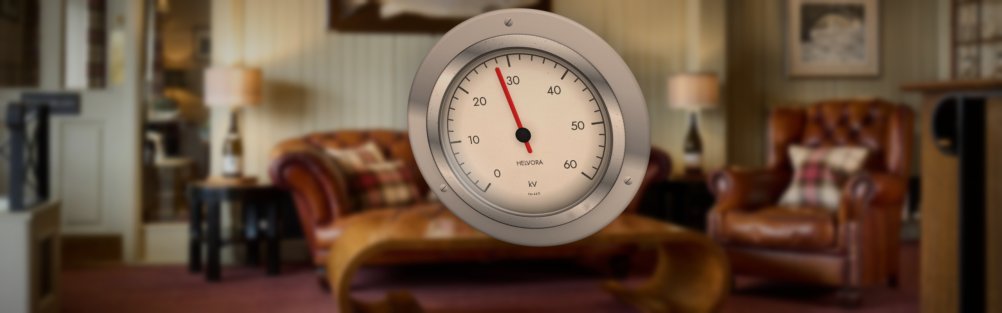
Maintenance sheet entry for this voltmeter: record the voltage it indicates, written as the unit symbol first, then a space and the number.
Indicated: kV 28
